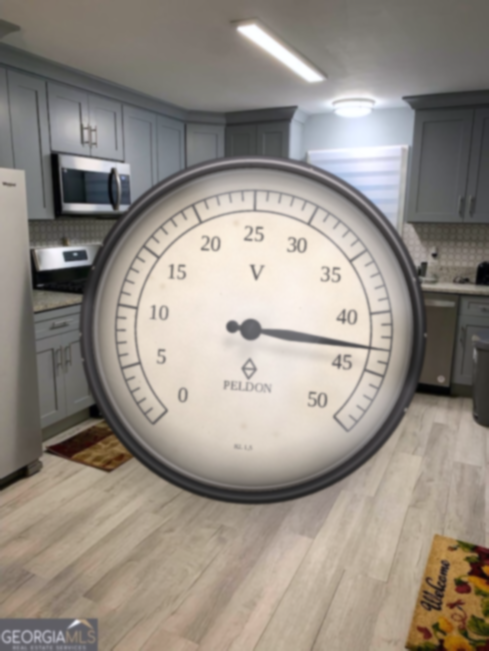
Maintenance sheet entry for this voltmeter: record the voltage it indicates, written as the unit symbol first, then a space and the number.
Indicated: V 43
